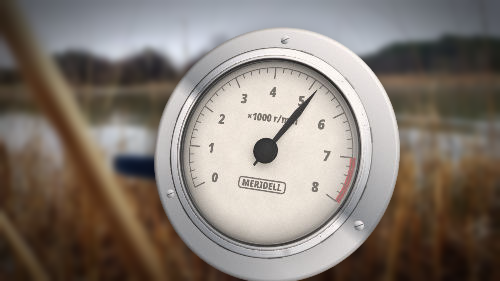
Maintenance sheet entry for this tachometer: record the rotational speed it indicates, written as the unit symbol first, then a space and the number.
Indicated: rpm 5200
